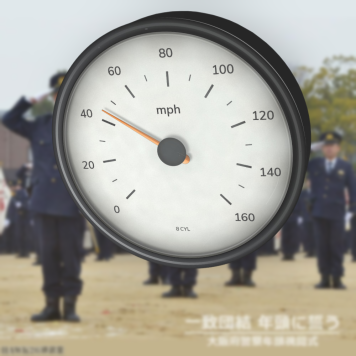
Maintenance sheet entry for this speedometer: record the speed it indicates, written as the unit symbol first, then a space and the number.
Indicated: mph 45
